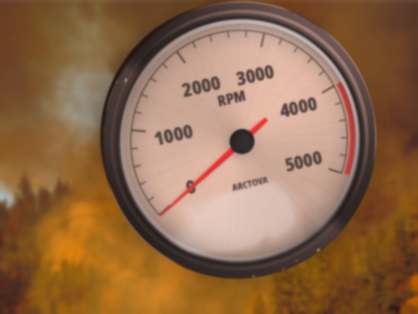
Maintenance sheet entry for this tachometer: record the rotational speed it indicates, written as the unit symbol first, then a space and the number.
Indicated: rpm 0
